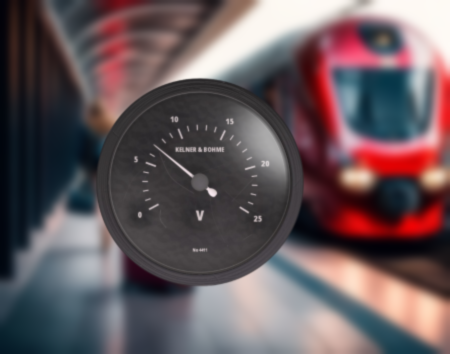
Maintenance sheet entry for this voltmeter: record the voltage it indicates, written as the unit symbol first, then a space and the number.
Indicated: V 7
